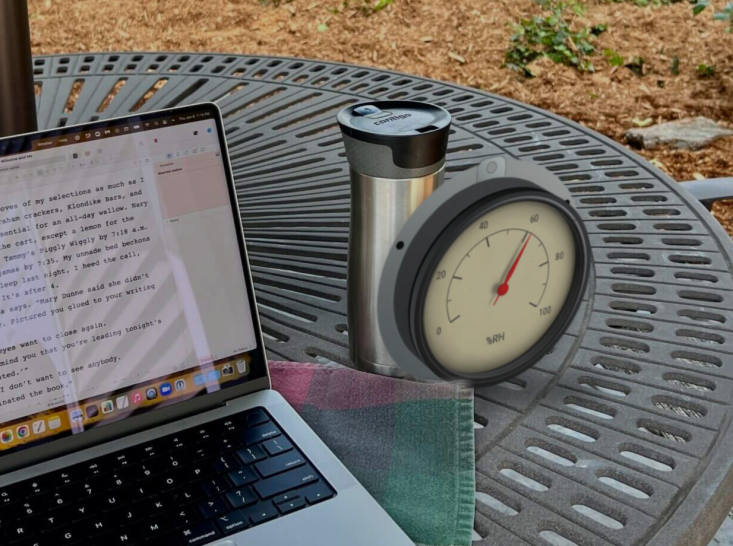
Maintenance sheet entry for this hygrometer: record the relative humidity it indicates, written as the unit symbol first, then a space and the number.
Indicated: % 60
